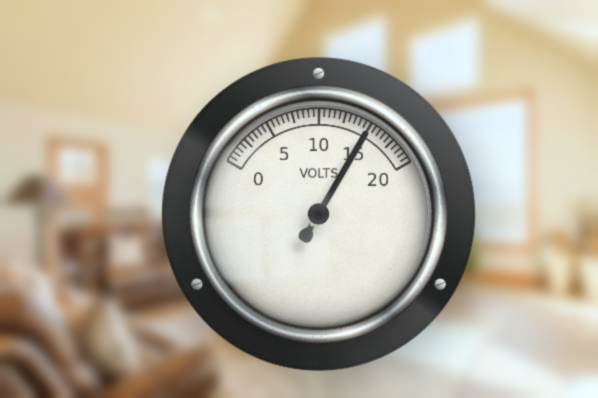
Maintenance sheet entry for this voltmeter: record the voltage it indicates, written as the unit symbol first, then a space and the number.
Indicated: V 15
